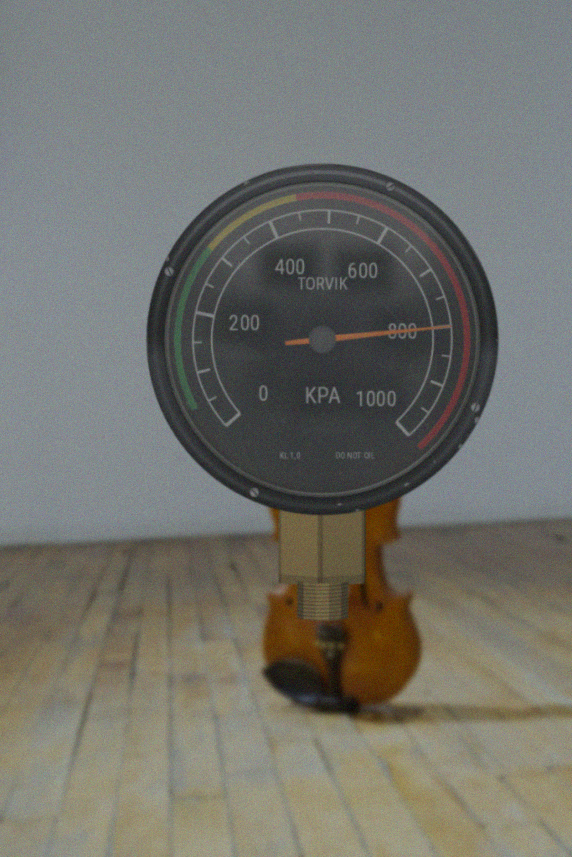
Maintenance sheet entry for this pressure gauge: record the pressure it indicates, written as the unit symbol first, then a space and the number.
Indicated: kPa 800
